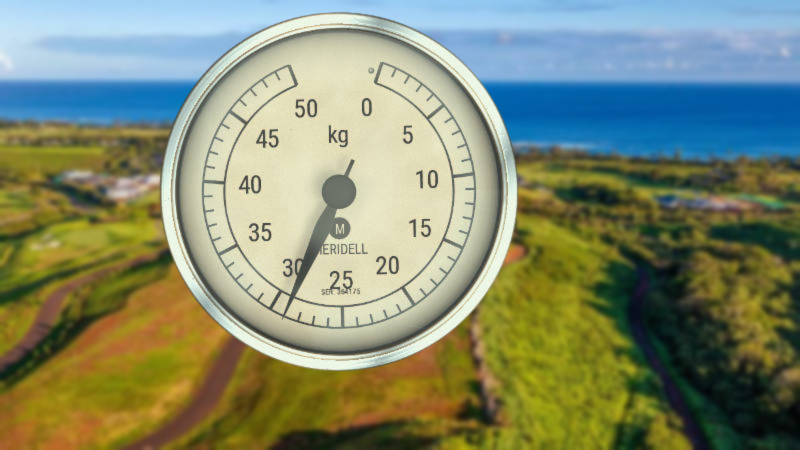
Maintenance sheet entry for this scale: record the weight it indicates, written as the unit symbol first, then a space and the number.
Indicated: kg 29
